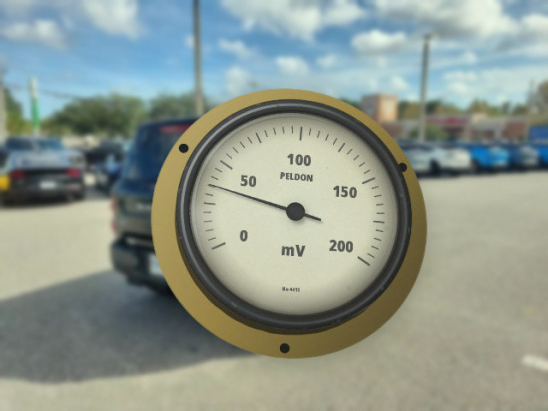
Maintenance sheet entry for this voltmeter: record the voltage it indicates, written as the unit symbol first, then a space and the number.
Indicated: mV 35
